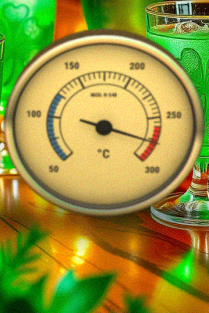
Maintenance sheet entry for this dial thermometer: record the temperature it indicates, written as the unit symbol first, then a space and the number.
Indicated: °C 275
